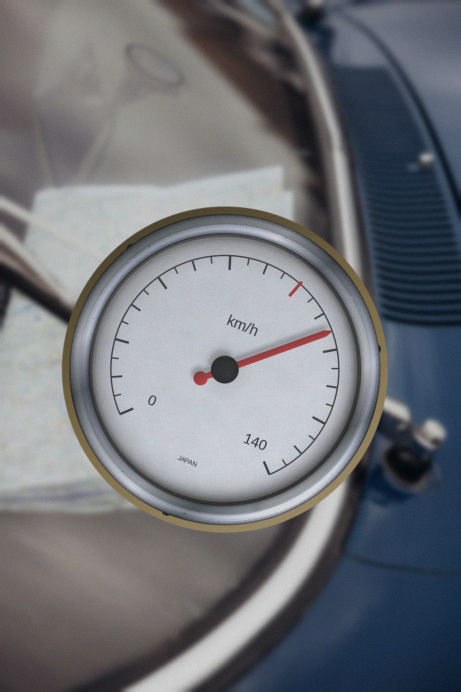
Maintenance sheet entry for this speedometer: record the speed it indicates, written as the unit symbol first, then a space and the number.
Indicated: km/h 95
